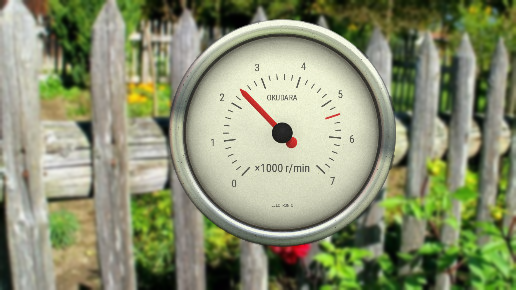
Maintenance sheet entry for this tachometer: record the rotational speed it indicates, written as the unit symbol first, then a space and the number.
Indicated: rpm 2400
